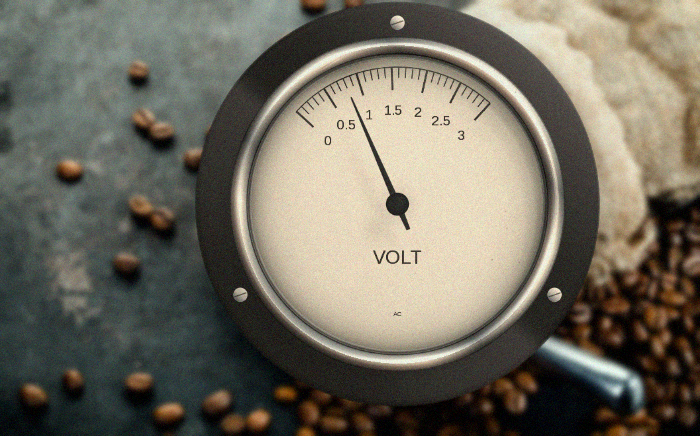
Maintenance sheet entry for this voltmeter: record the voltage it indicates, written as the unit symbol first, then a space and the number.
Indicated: V 0.8
